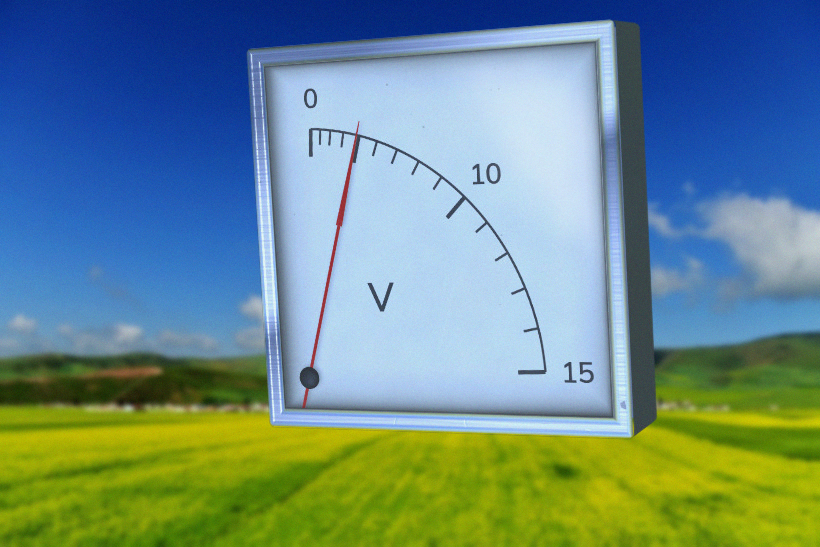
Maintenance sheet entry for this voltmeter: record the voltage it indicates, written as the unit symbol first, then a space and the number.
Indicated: V 5
